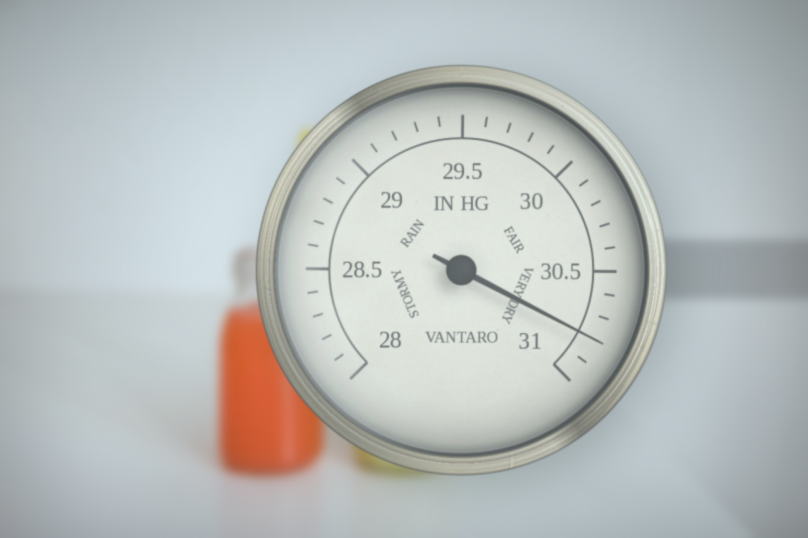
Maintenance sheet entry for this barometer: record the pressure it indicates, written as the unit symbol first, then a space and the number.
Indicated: inHg 30.8
